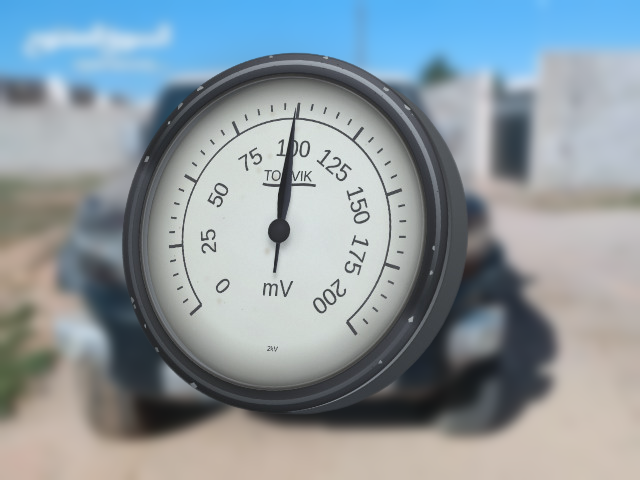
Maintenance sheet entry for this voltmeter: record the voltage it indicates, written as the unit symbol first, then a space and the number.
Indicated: mV 100
